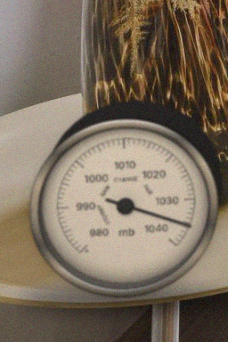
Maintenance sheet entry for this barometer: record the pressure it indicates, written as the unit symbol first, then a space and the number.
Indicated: mbar 1035
